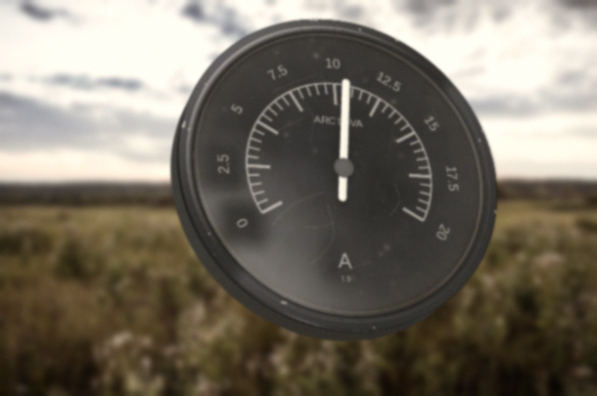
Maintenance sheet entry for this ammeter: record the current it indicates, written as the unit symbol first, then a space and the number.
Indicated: A 10.5
